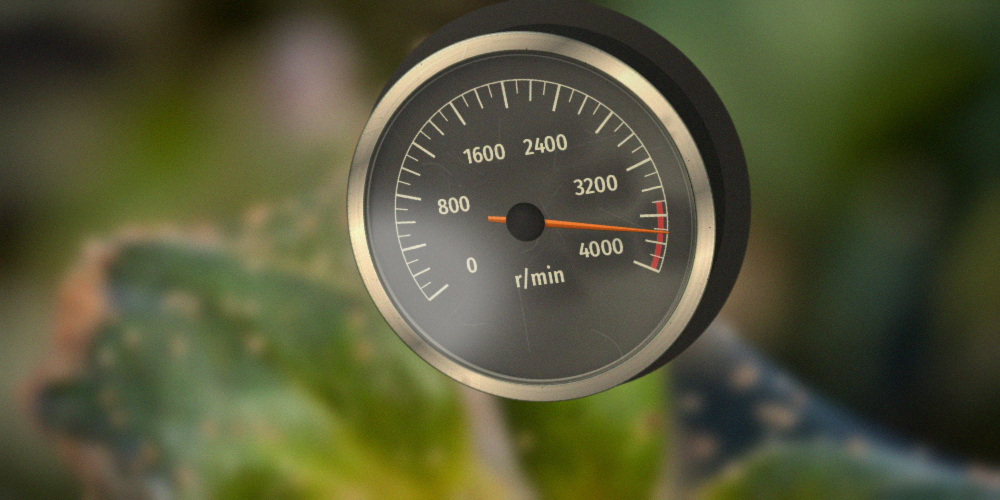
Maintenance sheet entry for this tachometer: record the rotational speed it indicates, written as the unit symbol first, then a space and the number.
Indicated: rpm 3700
